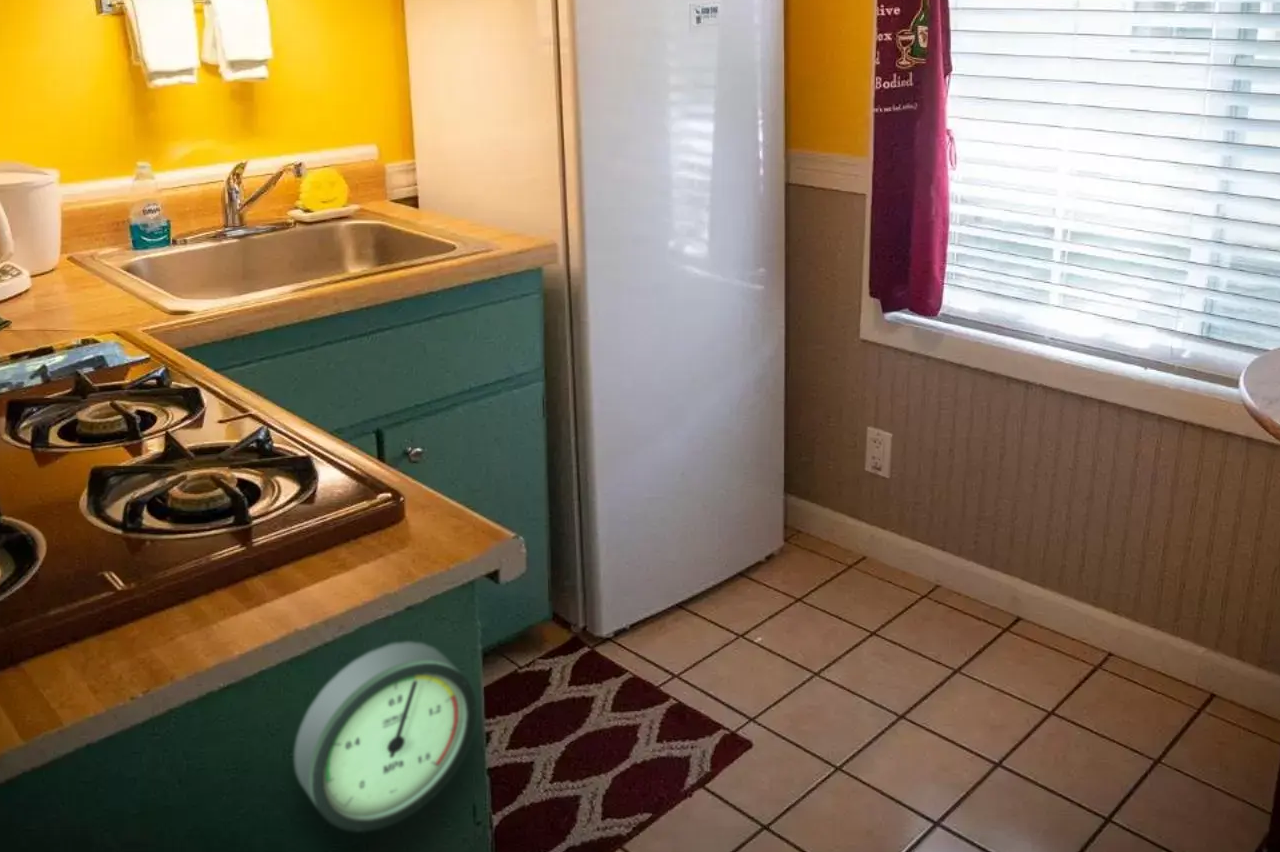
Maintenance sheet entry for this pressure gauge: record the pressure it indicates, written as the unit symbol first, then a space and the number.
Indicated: MPa 0.9
